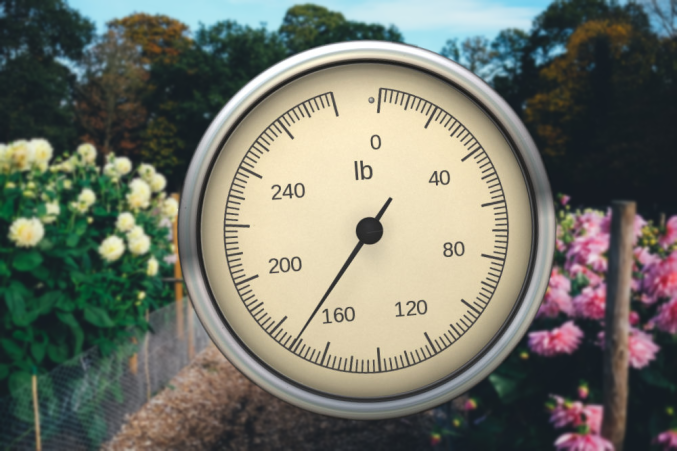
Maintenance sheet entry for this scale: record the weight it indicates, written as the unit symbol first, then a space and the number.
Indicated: lb 172
